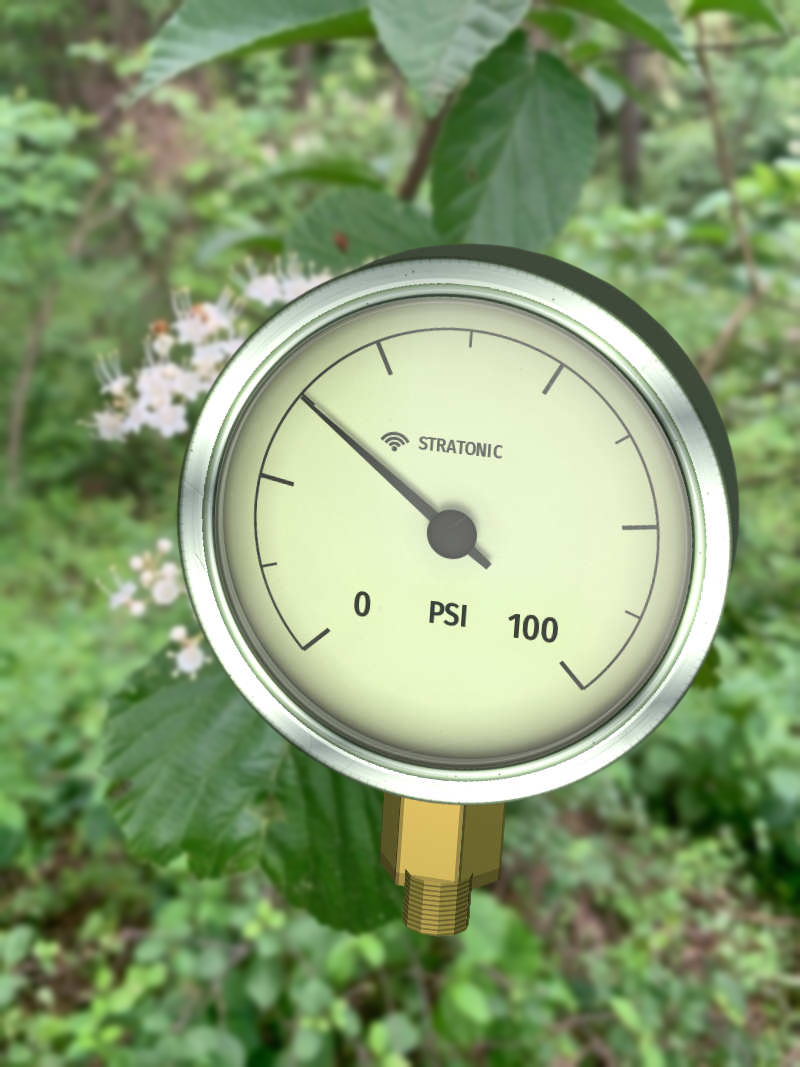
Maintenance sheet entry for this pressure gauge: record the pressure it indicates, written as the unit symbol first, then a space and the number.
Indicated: psi 30
